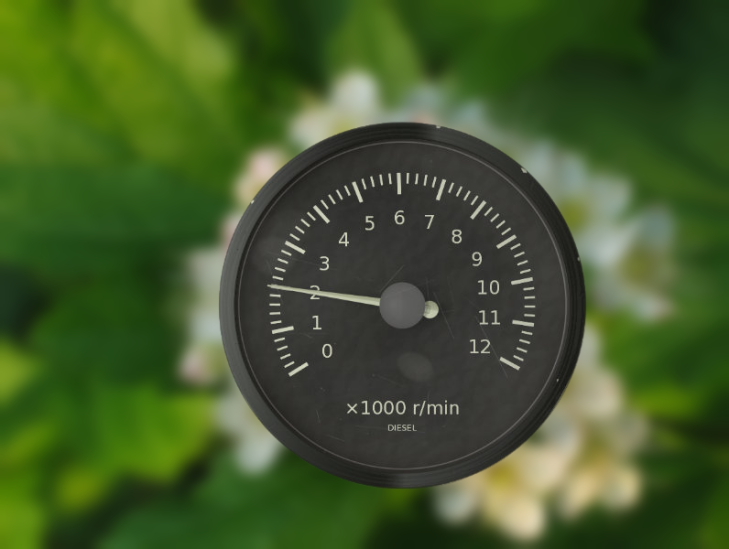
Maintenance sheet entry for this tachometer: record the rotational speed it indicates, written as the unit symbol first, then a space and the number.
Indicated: rpm 2000
